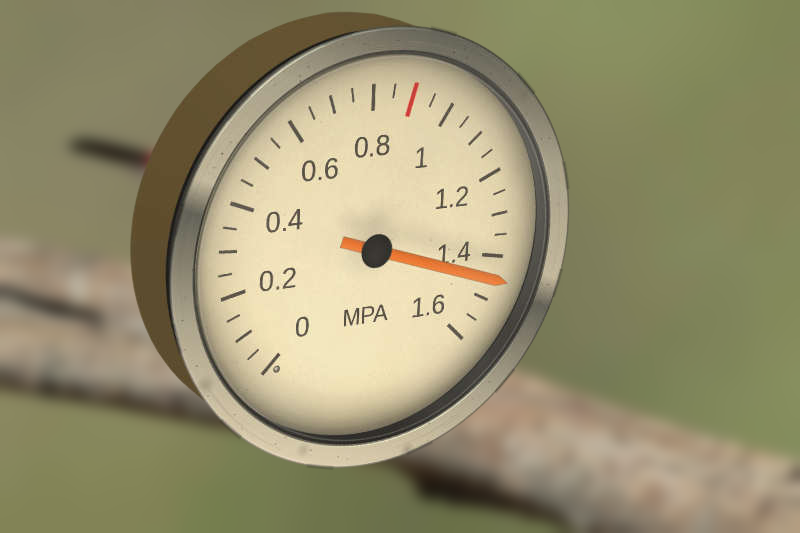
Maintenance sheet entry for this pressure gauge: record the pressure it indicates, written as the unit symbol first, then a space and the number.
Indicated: MPa 1.45
